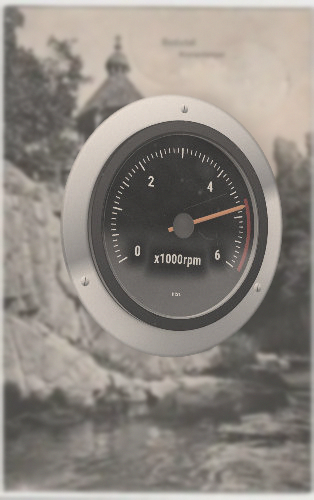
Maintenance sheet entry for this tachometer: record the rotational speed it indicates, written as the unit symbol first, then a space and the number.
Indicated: rpm 4800
